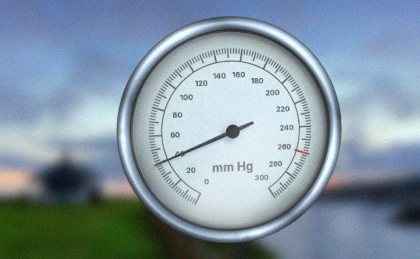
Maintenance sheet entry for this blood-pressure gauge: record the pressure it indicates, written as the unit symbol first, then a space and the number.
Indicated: mmHg 40
